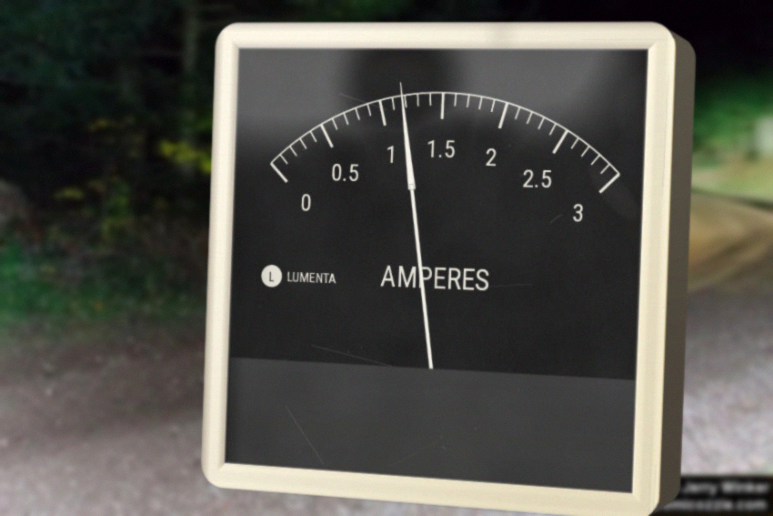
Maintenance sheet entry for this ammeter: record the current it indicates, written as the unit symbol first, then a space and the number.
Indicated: A 1.2
